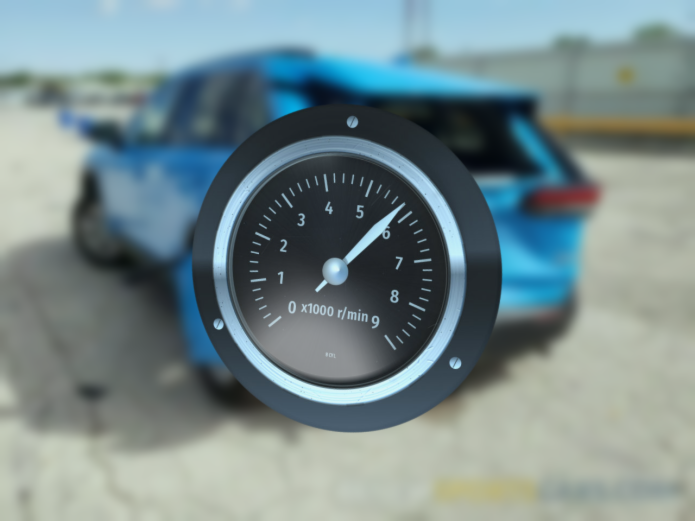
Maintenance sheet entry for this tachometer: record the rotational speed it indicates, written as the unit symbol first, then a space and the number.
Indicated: rpm 5800
